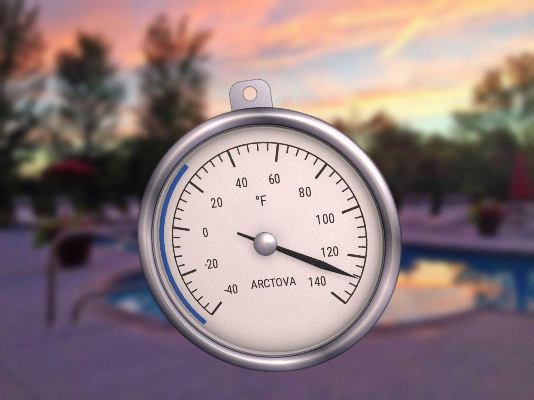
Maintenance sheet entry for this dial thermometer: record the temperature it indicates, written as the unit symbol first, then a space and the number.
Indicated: °F 128
